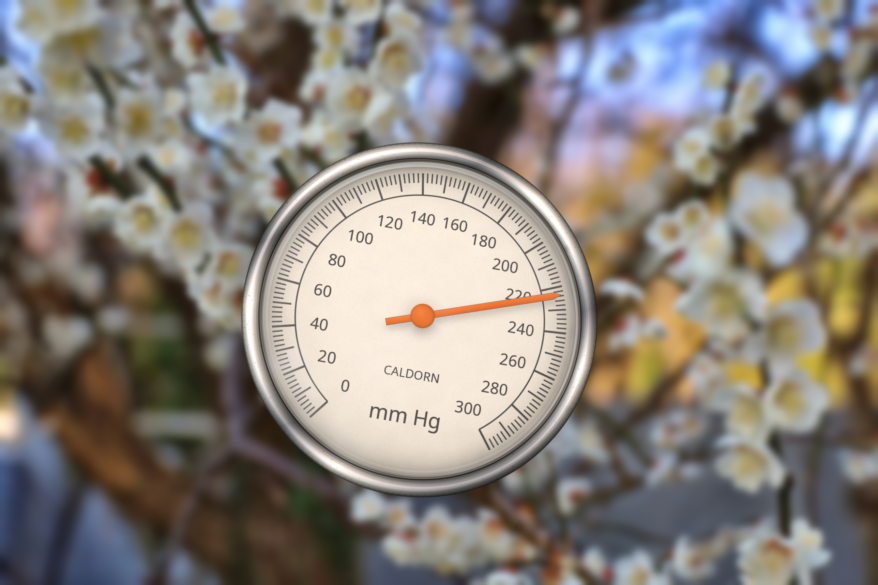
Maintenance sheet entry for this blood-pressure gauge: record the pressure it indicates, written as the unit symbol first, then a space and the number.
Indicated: mmHg 224
